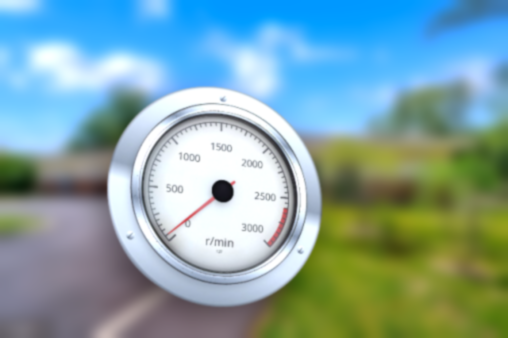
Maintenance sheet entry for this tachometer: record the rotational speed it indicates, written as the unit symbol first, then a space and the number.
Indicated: rpm 50
